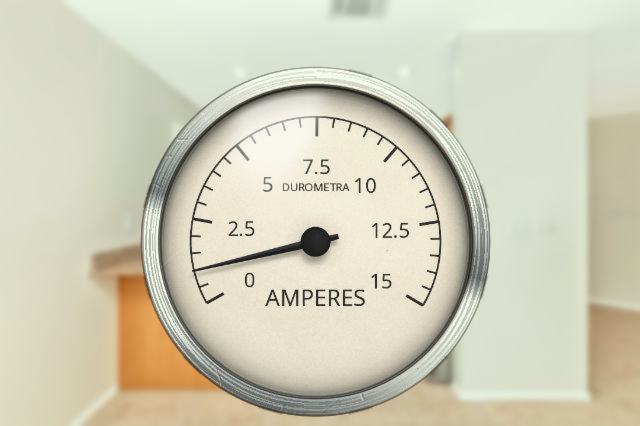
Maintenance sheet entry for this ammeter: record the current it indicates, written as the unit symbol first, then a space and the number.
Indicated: A 1
